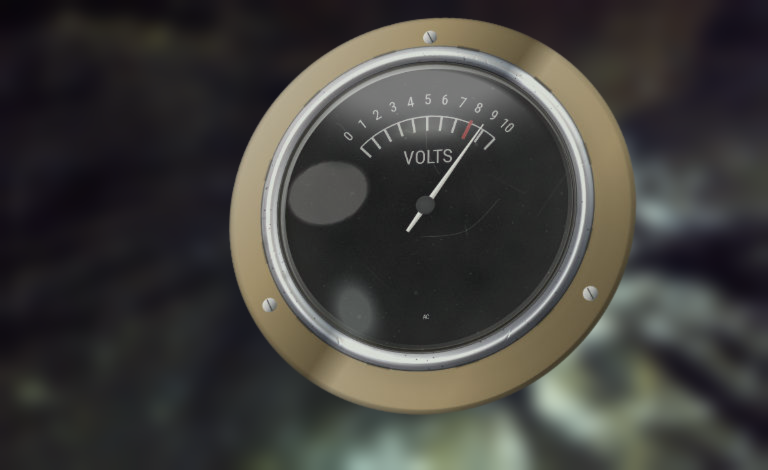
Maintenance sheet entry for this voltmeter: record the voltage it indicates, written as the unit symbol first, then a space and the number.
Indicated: V 9
